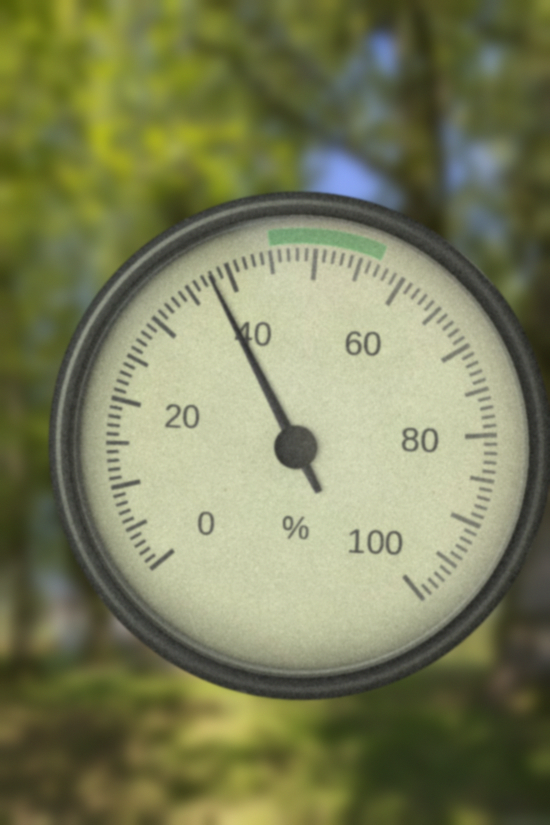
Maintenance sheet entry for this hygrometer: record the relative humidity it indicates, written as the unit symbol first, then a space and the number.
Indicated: % 38
